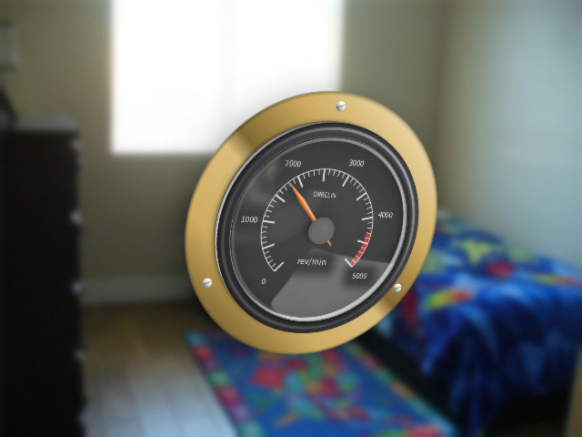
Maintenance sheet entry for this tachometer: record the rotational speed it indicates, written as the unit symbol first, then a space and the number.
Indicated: rpm 1800
